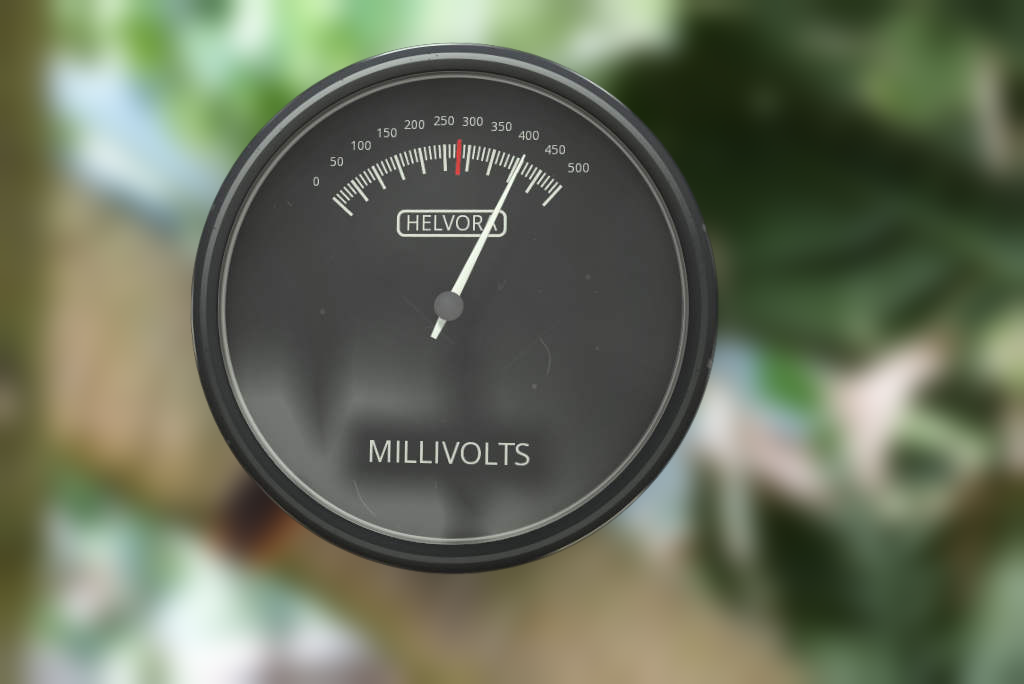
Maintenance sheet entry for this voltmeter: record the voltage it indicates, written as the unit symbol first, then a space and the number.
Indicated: mV 410
